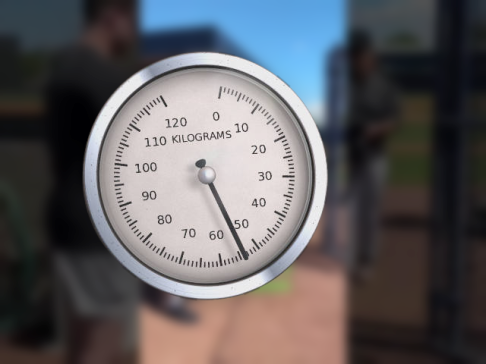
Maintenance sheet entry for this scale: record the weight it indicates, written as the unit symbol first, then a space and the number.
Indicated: kg 54
